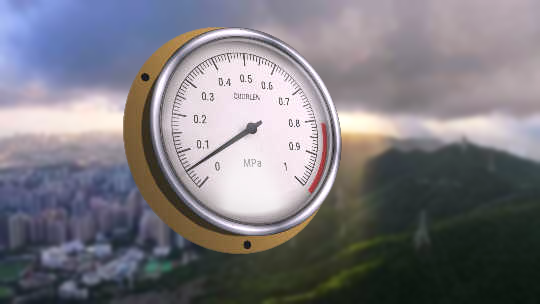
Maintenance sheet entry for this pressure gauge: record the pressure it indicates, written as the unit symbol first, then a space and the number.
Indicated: MPa 0.05
